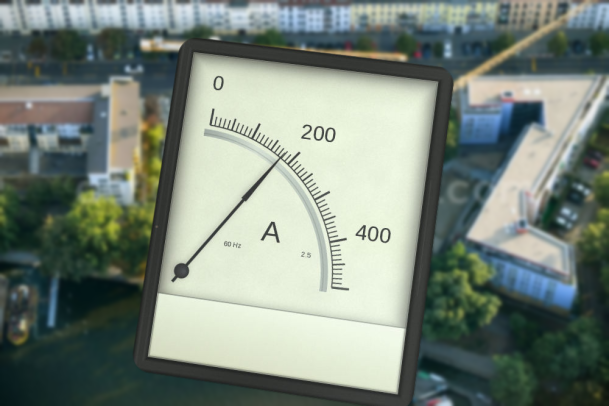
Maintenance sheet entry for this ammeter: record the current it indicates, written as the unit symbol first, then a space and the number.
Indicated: A 180
